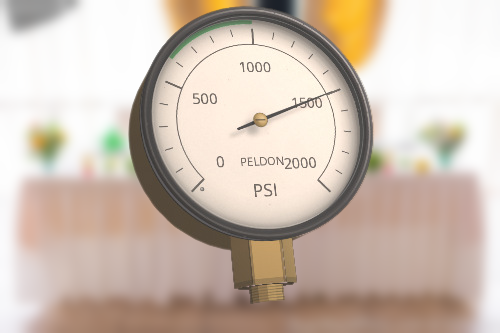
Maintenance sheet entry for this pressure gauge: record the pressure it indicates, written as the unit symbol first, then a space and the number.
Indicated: psi 1500
